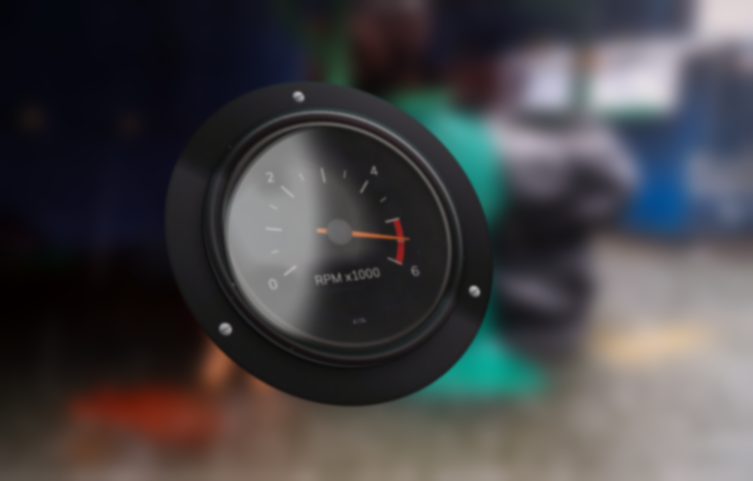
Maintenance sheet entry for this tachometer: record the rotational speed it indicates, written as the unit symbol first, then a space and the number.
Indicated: rpm 5500
